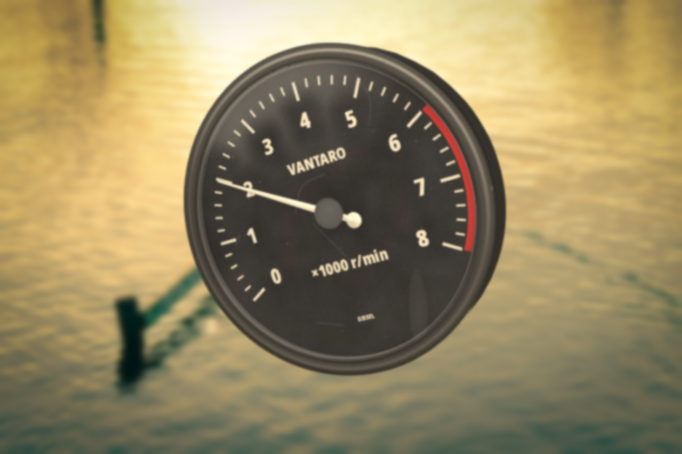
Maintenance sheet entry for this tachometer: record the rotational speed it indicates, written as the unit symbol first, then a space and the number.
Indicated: rpm 2000
